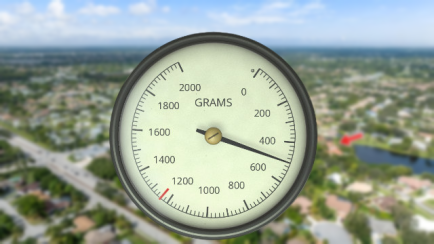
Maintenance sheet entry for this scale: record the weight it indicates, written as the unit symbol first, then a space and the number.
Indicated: g 500
